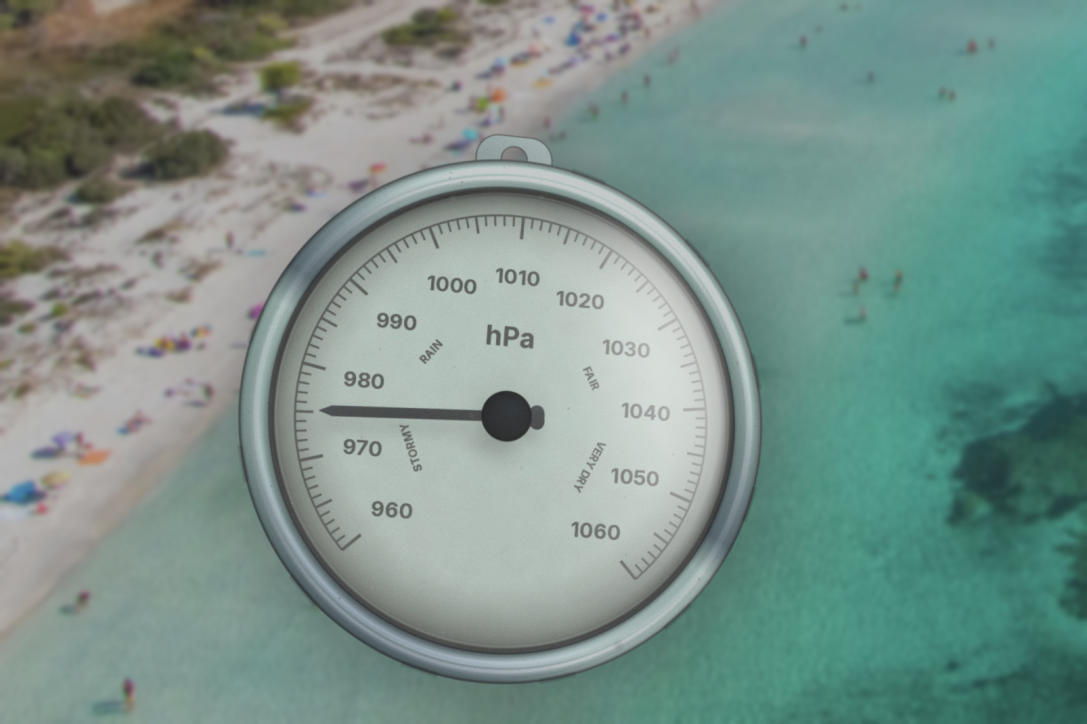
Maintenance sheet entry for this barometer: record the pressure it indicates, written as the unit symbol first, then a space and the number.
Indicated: hPa 975
